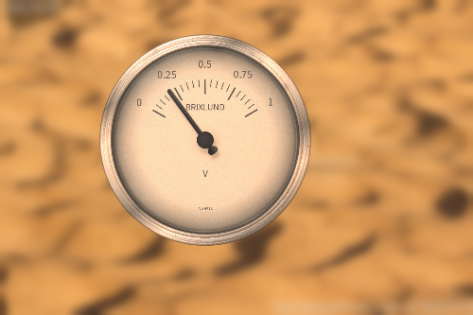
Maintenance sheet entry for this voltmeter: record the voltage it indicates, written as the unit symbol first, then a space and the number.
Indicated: V 0.2
